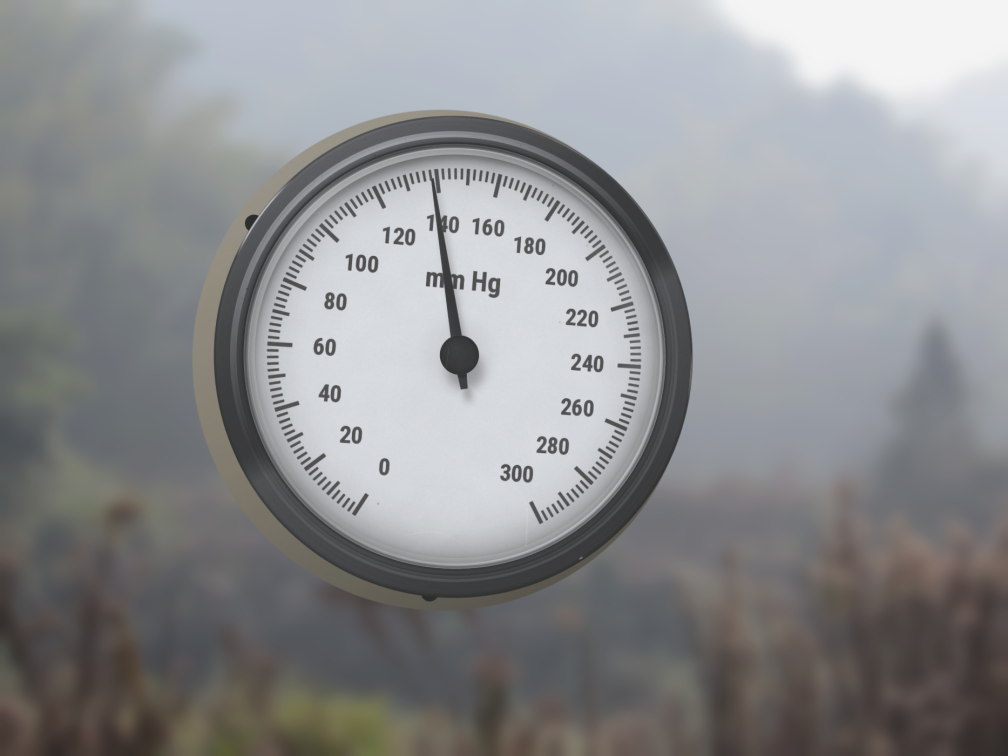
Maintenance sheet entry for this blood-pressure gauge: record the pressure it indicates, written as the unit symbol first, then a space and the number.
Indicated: mmHg 138
